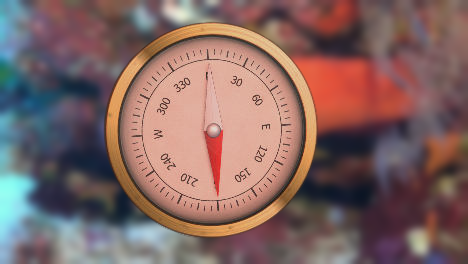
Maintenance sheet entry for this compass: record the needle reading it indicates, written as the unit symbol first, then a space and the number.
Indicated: ° 180
